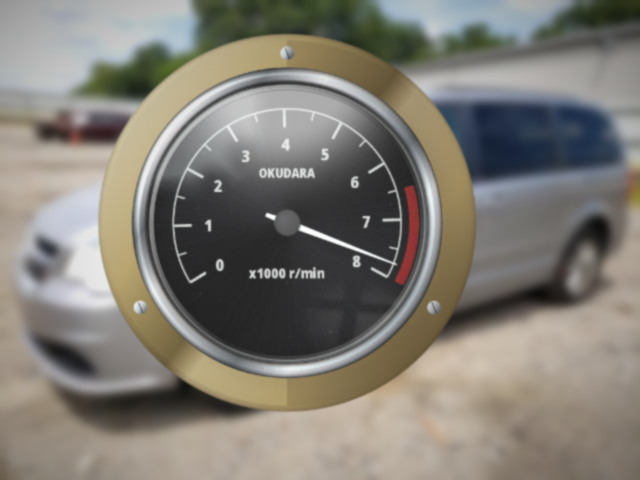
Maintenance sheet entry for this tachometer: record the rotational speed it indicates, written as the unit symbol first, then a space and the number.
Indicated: rpm 7750
